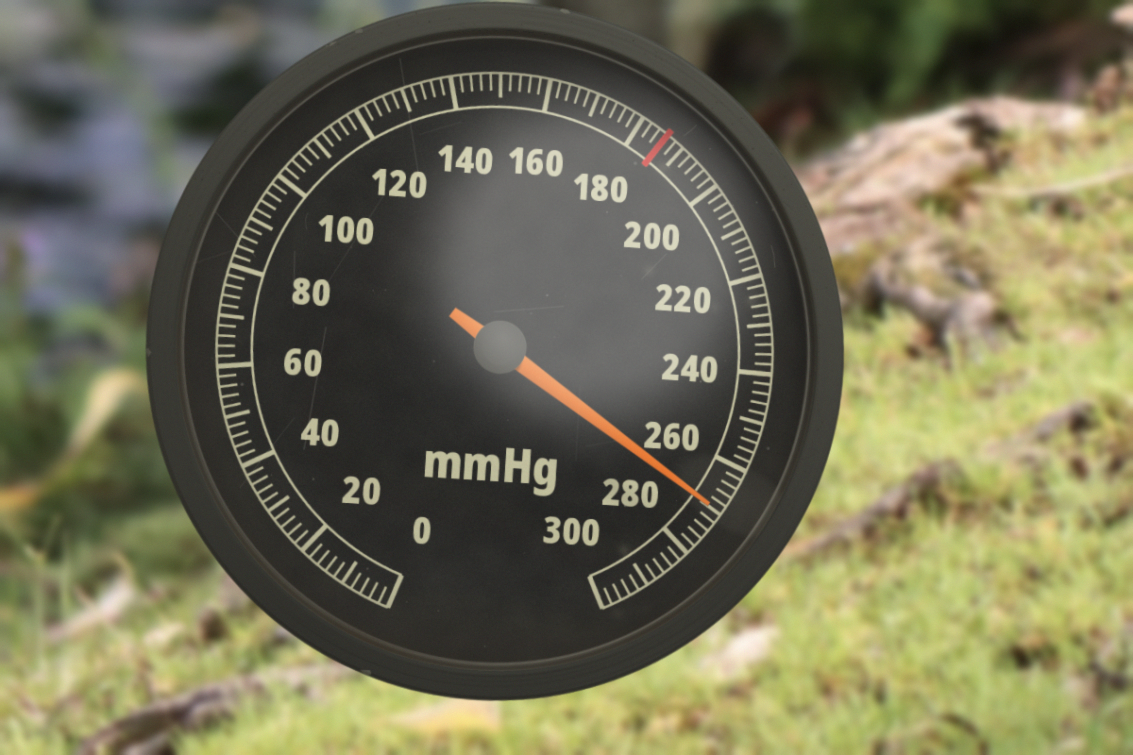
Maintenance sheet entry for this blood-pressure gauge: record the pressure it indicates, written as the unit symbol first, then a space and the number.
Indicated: mmHg 270
